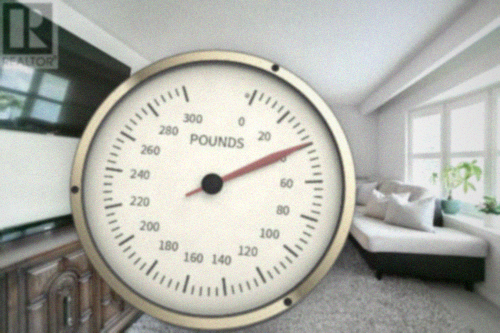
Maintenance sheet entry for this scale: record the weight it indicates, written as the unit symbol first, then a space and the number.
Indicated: lb 40
